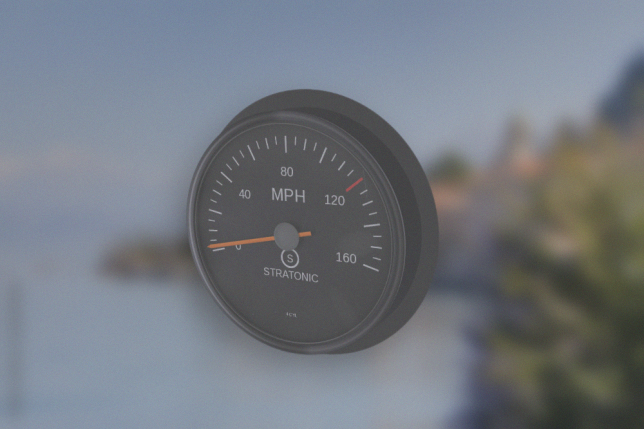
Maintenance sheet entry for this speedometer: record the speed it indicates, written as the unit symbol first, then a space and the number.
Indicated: mph 2.5
